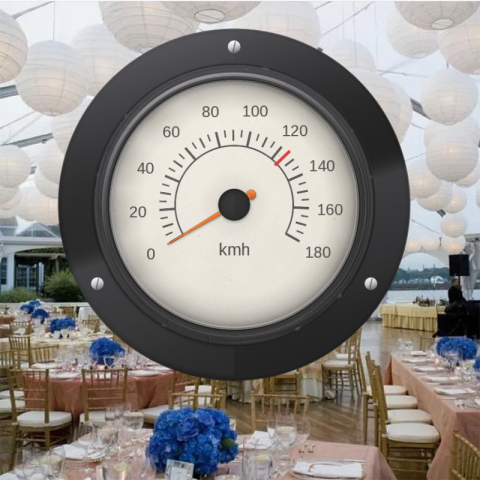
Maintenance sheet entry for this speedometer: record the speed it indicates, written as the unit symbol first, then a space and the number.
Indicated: km/h 0
